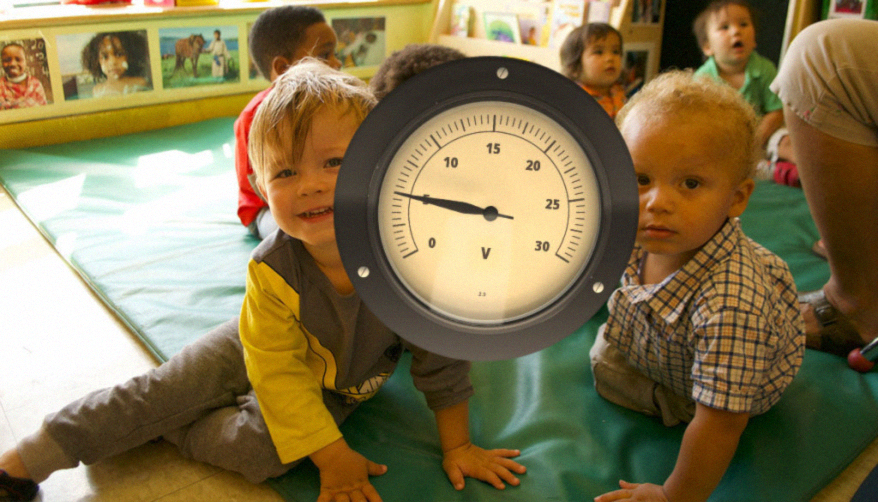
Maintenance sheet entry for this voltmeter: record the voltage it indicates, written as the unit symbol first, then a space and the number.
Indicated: V 5
